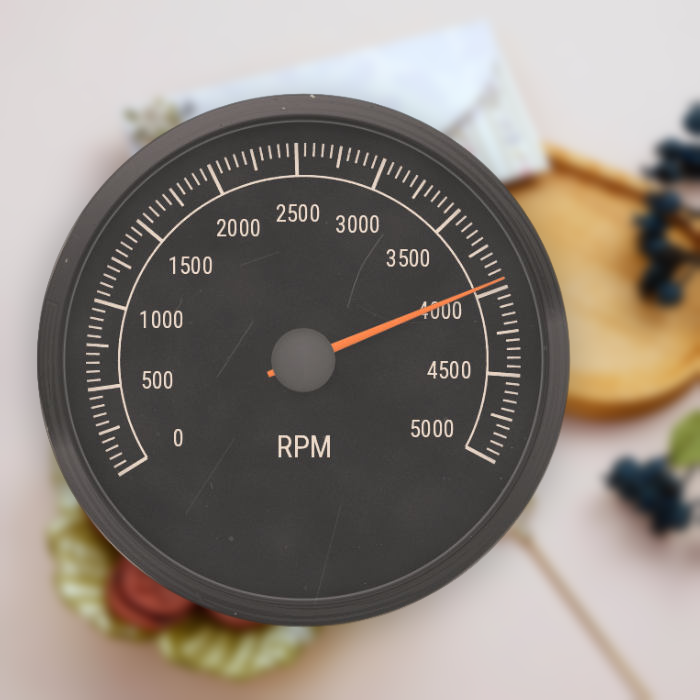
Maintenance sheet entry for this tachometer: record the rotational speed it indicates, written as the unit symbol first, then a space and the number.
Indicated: rpm 3950
